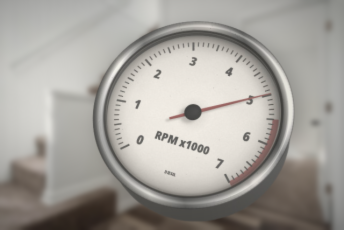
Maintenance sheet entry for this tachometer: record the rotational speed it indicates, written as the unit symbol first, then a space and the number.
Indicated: rpm 5000
